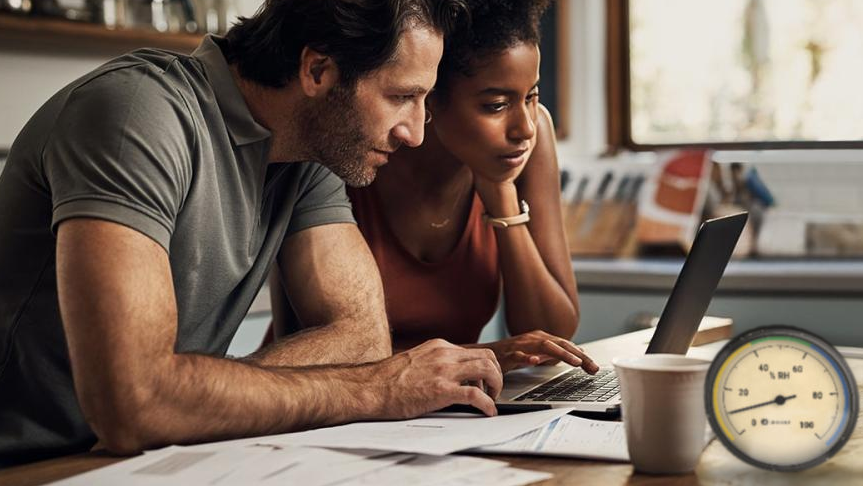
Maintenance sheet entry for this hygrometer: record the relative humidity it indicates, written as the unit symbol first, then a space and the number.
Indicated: % 10
